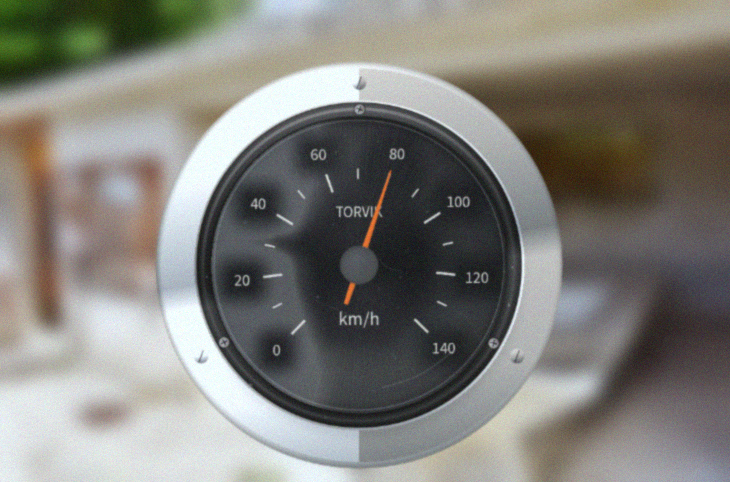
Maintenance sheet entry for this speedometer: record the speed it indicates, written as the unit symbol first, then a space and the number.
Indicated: km/h 80
